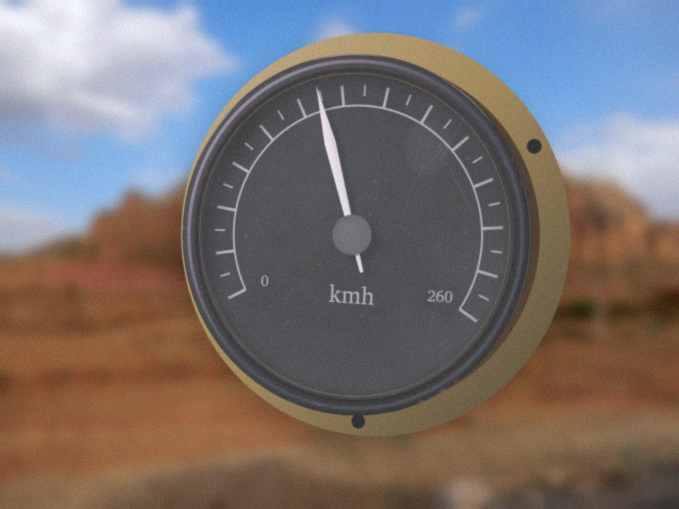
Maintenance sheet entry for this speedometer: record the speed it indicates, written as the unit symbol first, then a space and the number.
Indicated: km/h 110
